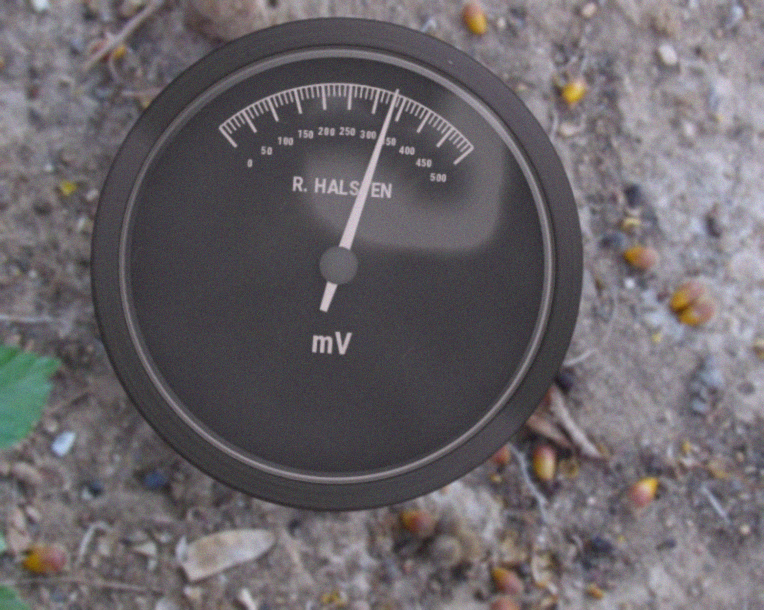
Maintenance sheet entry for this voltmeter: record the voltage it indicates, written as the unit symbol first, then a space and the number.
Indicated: mV 330
